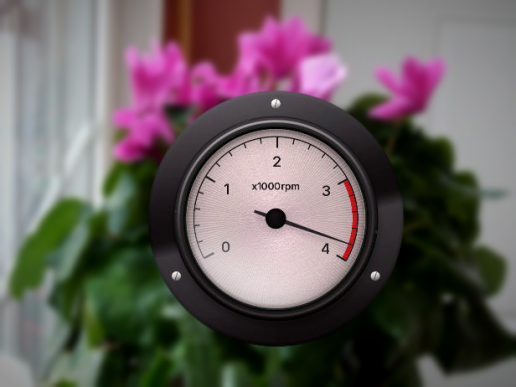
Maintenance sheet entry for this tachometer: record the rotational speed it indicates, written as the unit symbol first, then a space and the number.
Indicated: rpm 3800
